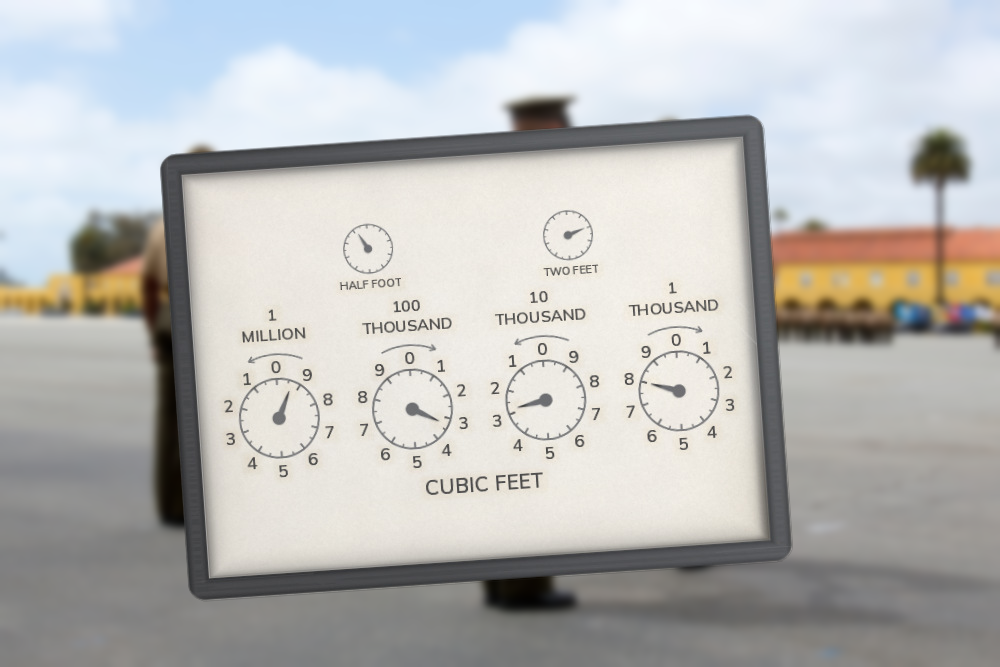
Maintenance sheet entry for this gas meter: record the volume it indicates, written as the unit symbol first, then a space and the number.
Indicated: ft³ 932800
